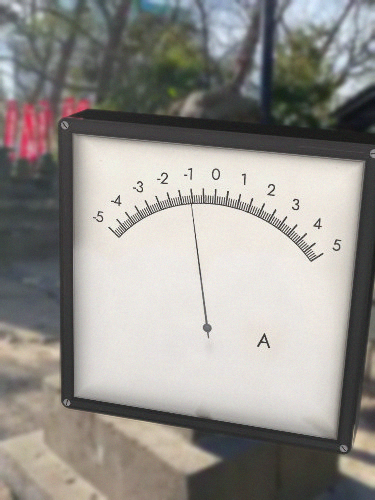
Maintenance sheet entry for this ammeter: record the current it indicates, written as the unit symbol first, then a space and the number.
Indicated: A -1
